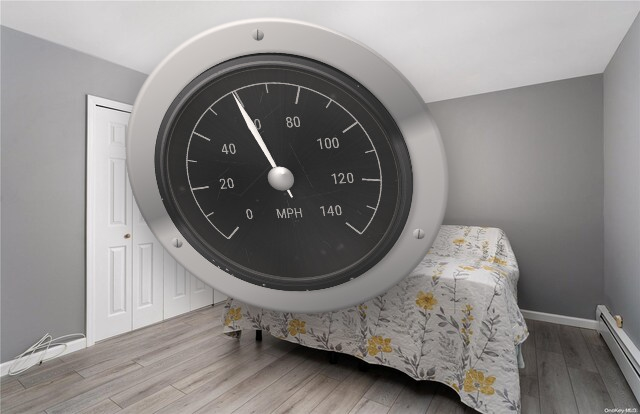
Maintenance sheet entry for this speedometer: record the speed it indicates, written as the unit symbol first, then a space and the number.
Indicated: mph 60
